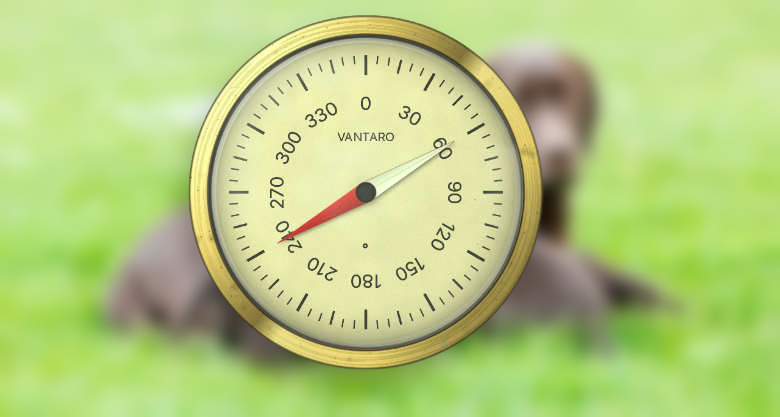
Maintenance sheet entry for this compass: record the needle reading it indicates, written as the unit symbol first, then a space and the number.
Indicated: ° 240
